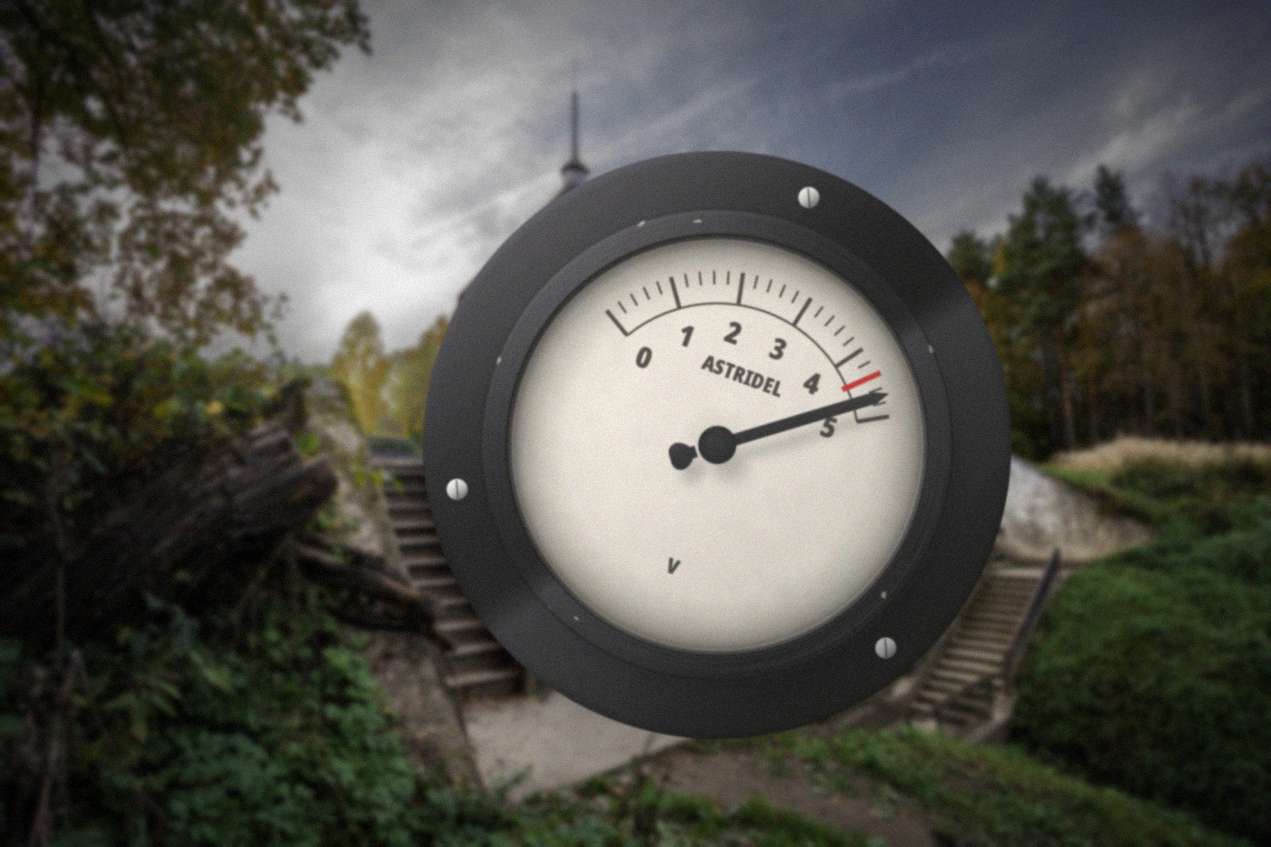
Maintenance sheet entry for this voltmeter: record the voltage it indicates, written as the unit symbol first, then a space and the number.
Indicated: V 4.7
